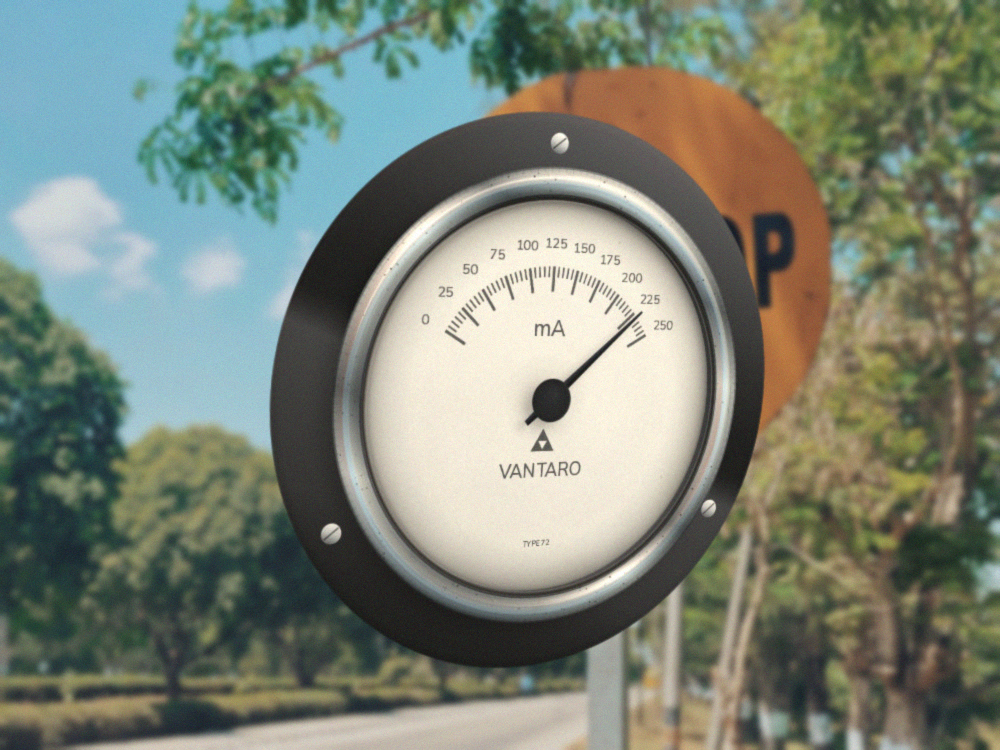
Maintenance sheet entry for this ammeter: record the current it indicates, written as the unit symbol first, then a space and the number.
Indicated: mA 225
